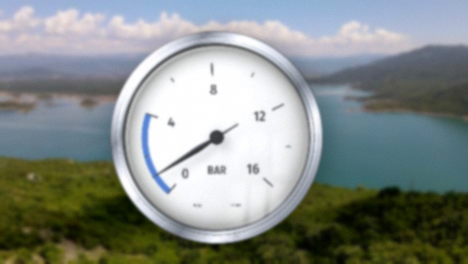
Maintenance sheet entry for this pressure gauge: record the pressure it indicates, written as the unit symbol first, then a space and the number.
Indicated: bar 1
